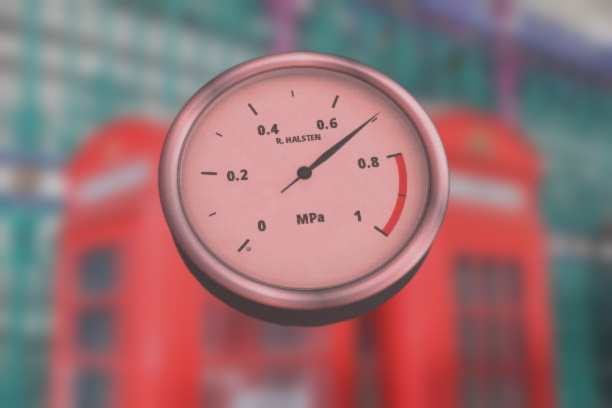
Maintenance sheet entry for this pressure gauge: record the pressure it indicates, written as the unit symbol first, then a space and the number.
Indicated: MPa 0.7
